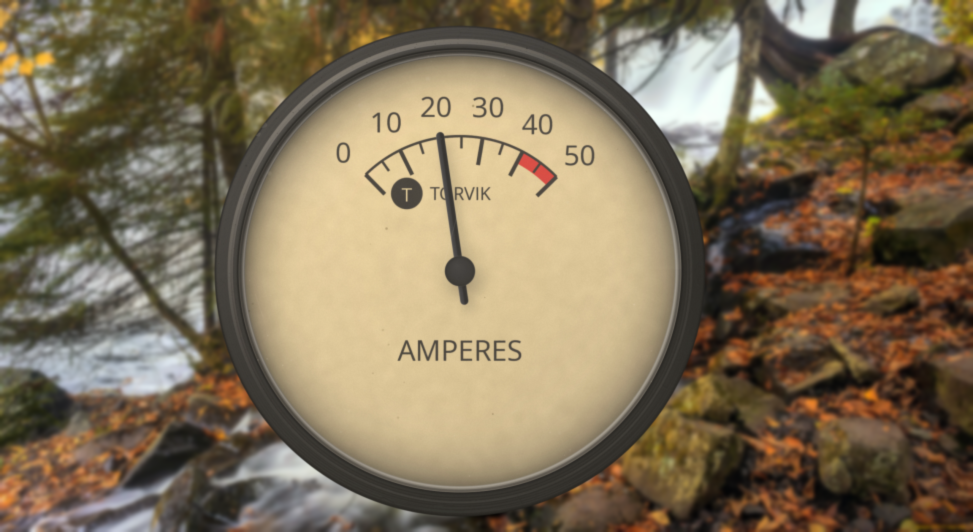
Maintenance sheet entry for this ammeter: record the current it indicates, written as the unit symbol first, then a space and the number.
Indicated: A 20
